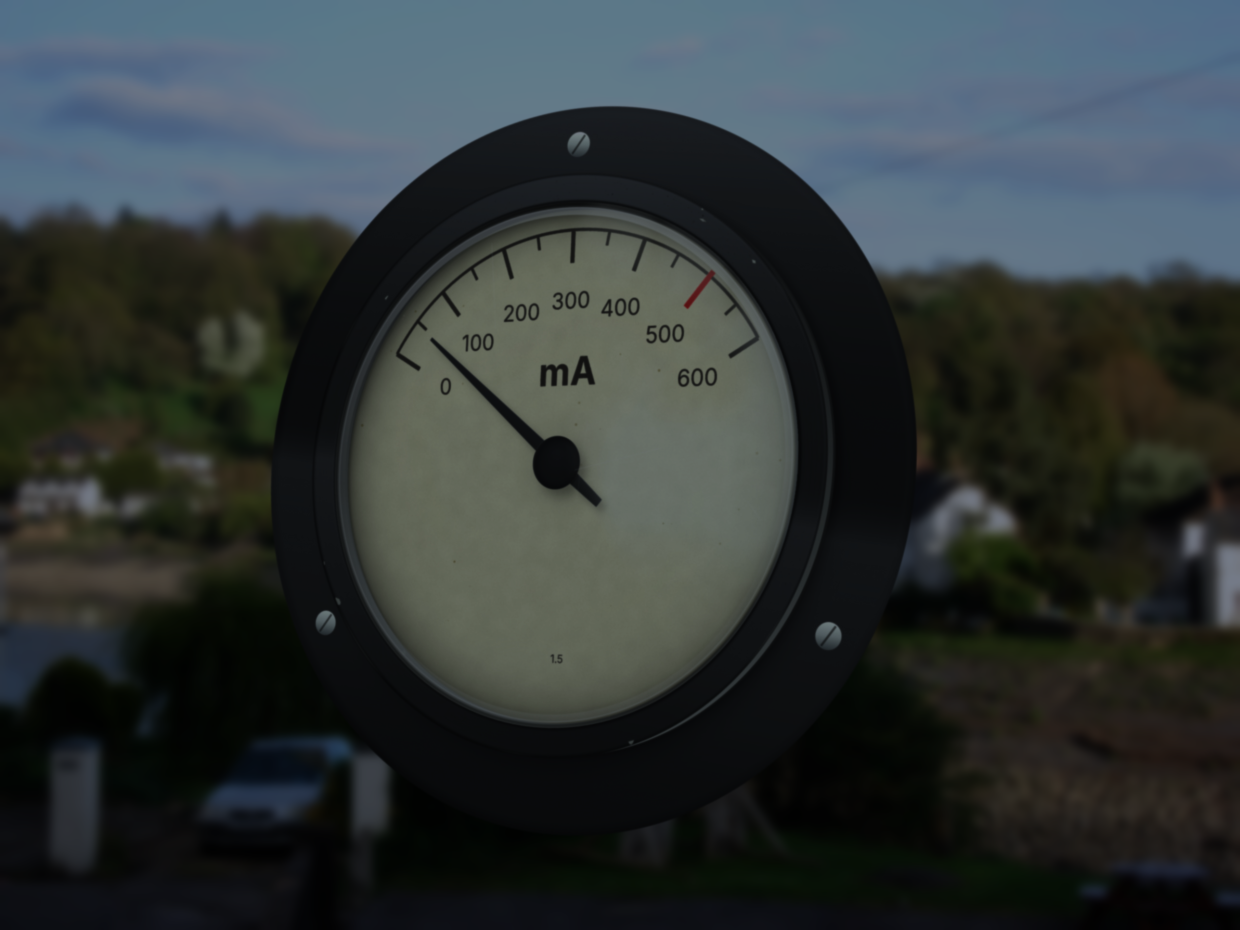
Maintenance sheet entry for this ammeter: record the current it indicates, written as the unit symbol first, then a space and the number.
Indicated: mA 50
